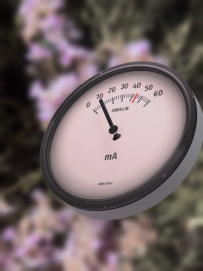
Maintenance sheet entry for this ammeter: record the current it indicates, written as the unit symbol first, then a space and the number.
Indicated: mA 10
